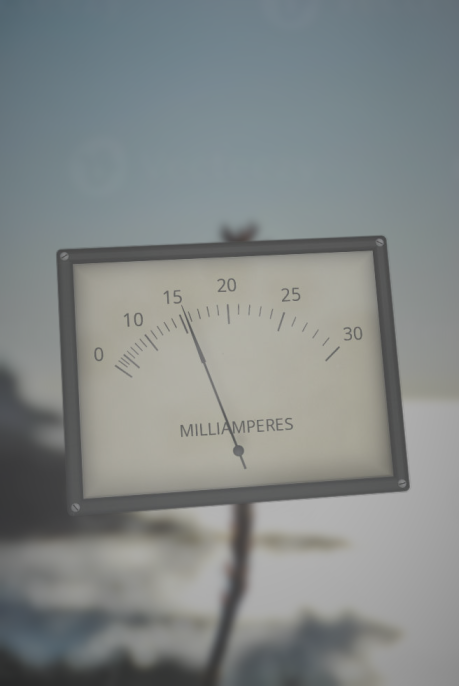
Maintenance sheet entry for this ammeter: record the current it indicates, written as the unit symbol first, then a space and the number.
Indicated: mA 15.5
